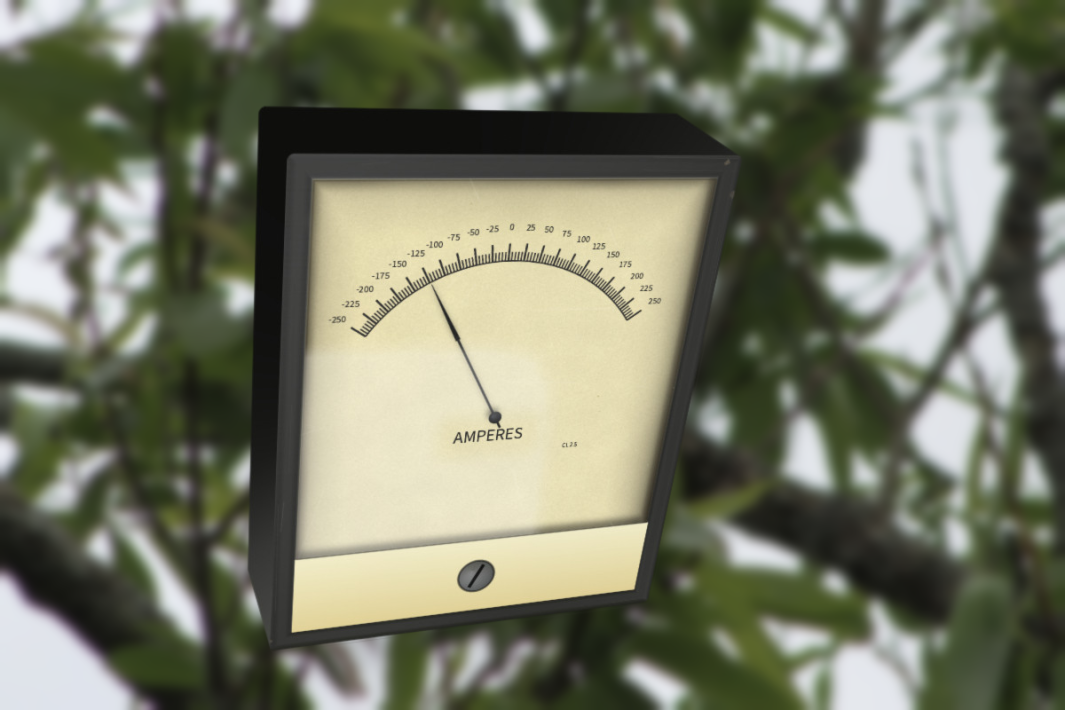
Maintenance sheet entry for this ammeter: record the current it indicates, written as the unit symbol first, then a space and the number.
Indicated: A -125
